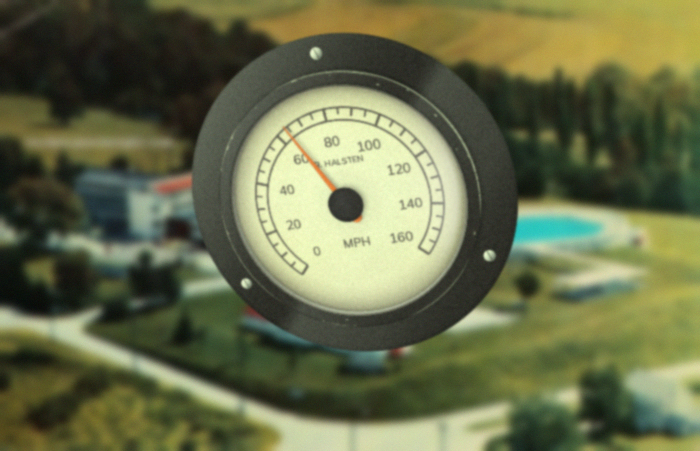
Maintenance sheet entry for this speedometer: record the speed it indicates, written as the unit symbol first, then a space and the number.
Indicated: mph 65
